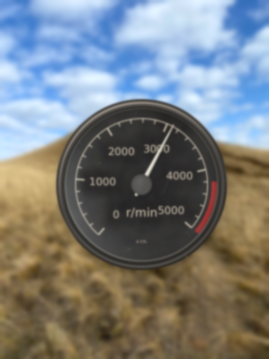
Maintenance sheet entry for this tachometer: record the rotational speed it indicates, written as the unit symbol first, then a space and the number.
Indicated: rpm 3100
